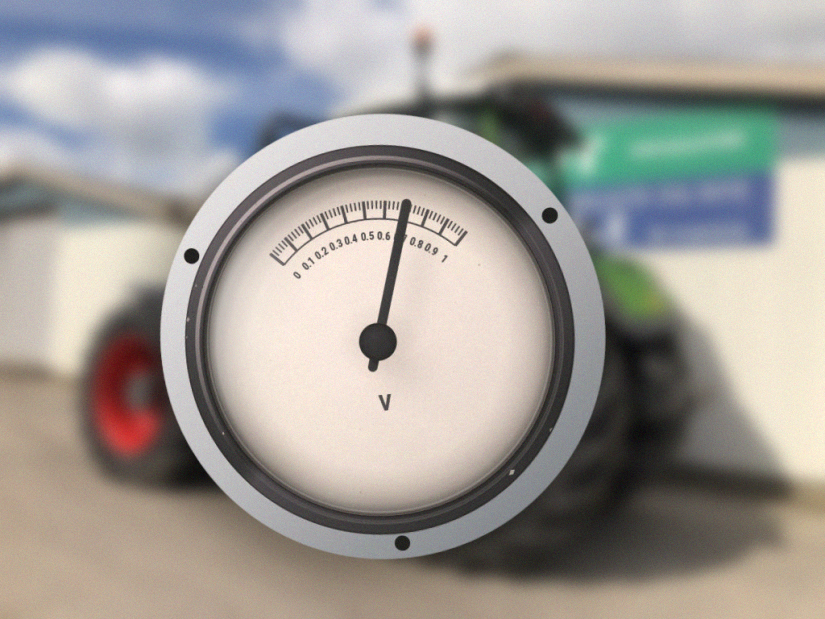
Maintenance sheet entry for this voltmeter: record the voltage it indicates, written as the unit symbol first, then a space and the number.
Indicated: V 0.7
